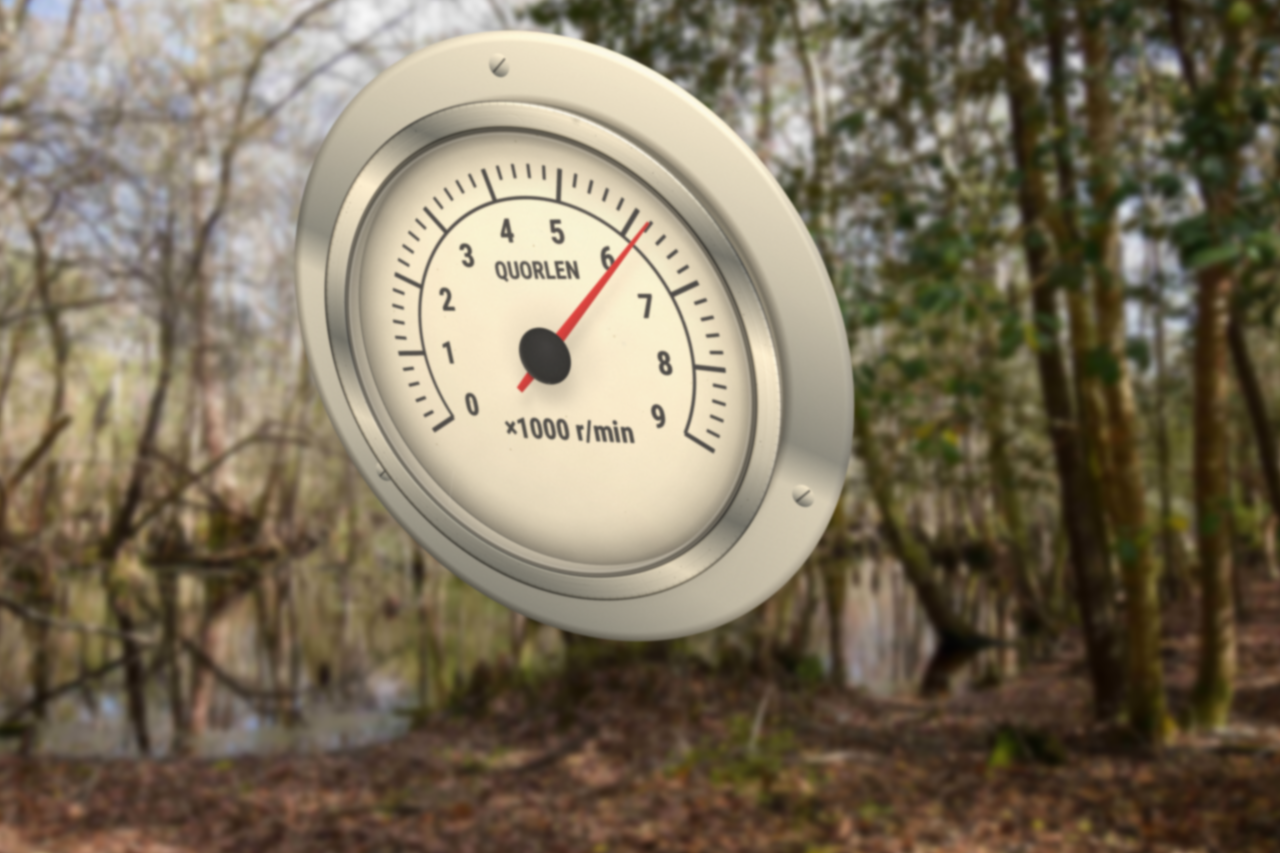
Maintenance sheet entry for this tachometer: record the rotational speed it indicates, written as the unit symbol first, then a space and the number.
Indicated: rpm 6200
